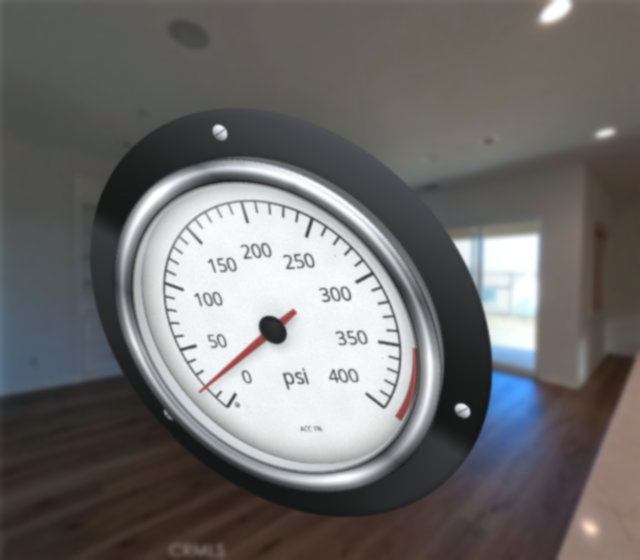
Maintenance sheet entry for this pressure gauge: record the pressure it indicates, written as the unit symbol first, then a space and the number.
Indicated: psi 20
